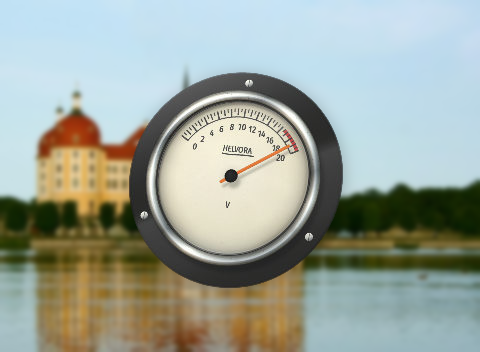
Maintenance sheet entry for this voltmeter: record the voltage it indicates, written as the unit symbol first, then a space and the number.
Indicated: V 19
